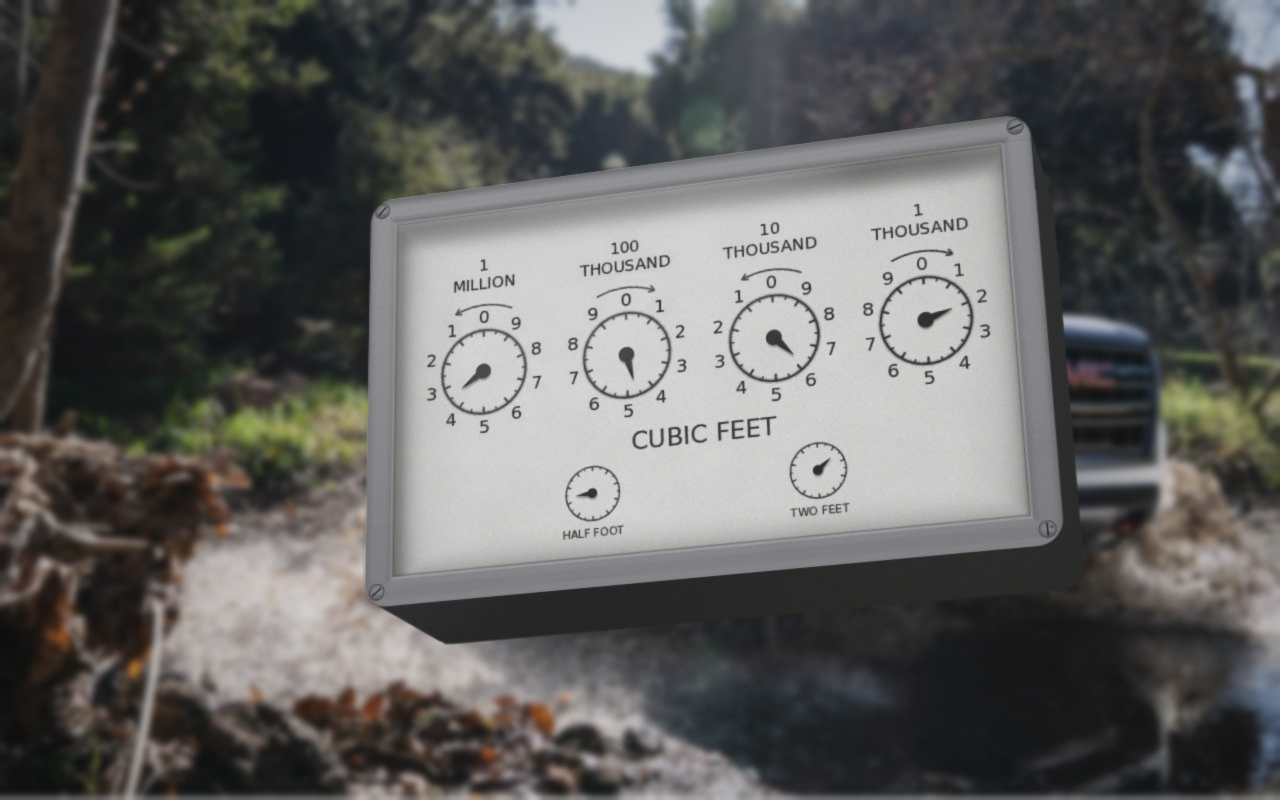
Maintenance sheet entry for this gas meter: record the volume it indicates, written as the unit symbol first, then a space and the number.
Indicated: ft³ 346200
